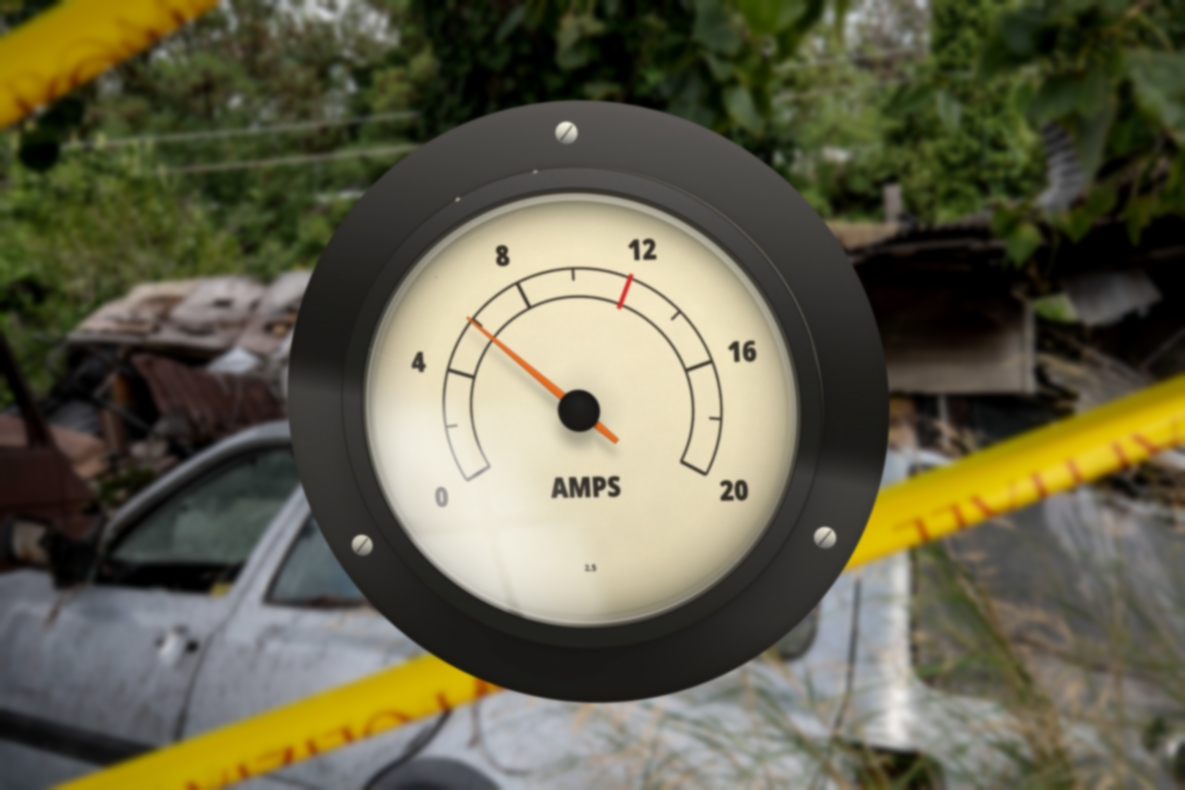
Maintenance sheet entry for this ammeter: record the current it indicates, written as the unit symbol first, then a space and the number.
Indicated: A 6
